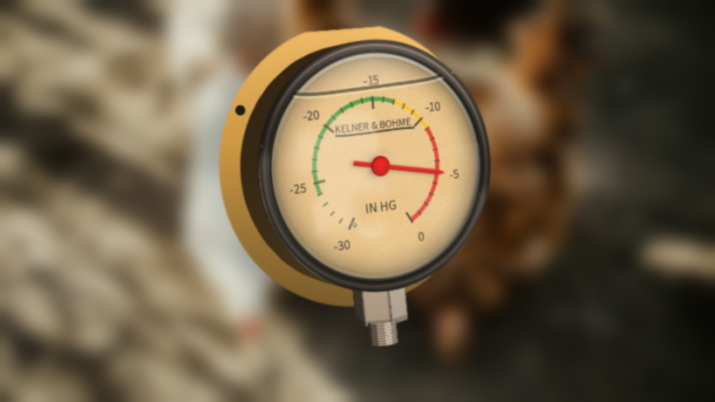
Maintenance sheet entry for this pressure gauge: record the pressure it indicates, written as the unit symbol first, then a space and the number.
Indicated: inHg -5
